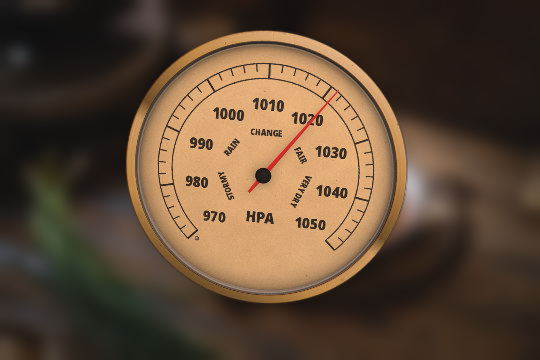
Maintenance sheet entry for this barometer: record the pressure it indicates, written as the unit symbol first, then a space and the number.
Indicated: hPa 1021
